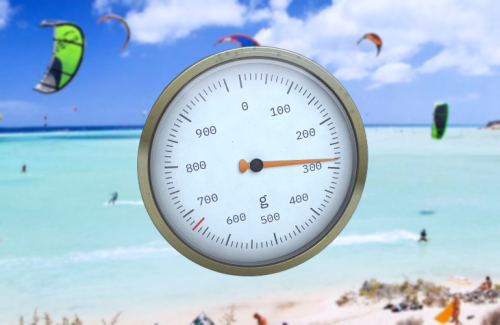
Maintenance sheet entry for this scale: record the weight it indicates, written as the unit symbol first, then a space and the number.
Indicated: g 280
